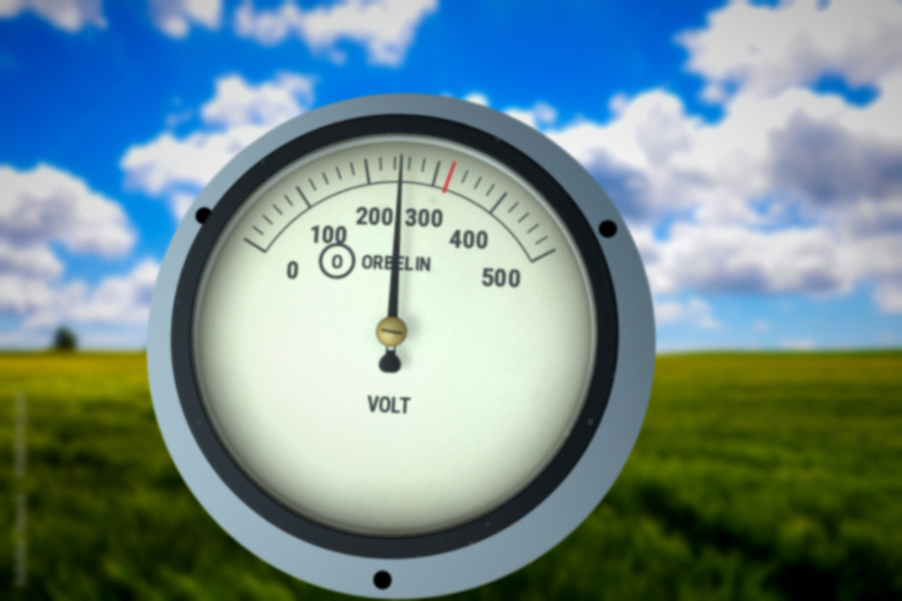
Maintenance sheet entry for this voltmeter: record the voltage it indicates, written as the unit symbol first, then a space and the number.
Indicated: V 250
